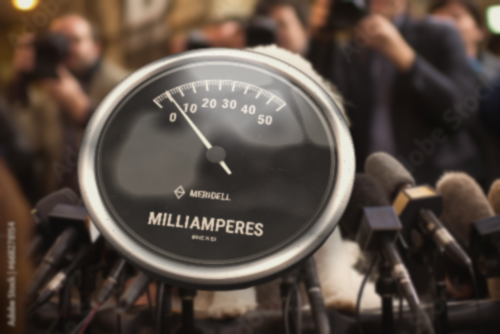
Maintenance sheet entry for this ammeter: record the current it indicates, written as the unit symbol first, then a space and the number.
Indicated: mA 5
